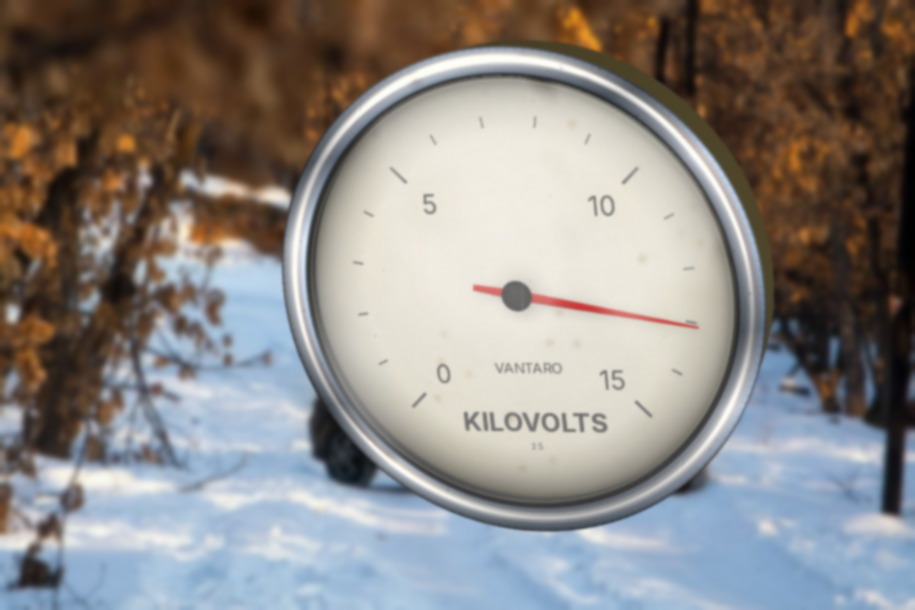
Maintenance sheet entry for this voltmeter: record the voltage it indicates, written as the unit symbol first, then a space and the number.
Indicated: kV 13
